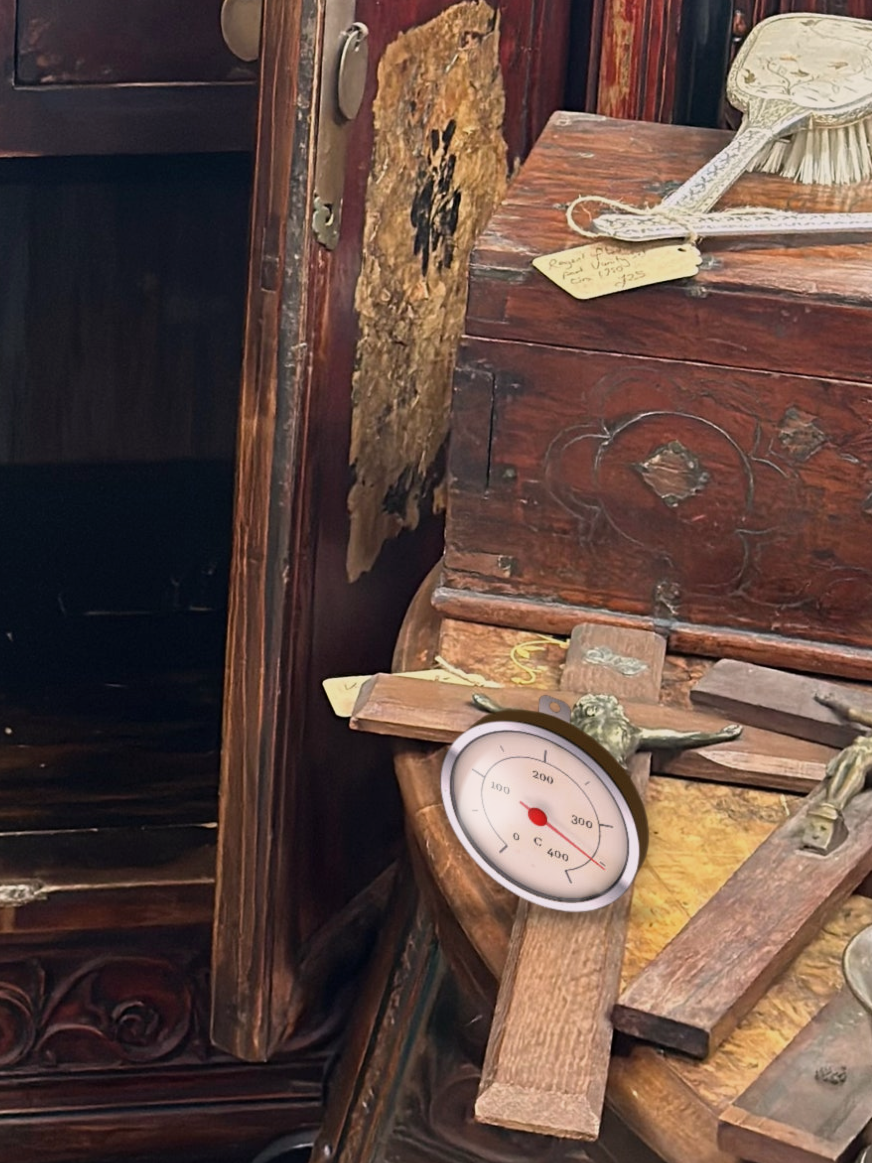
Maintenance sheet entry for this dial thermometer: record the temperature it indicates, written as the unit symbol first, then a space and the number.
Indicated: °C 350
